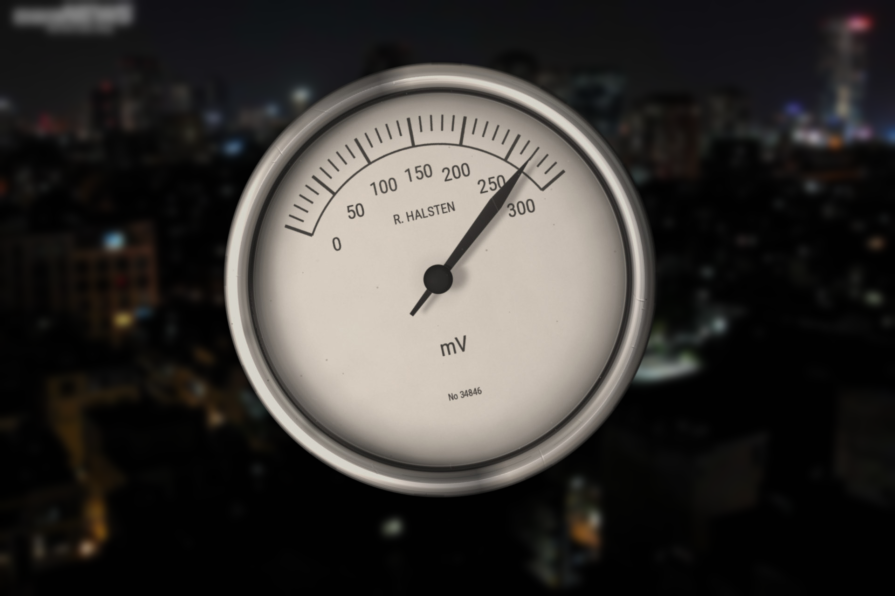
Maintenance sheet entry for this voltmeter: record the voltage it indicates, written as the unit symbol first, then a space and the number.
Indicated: mV 270
